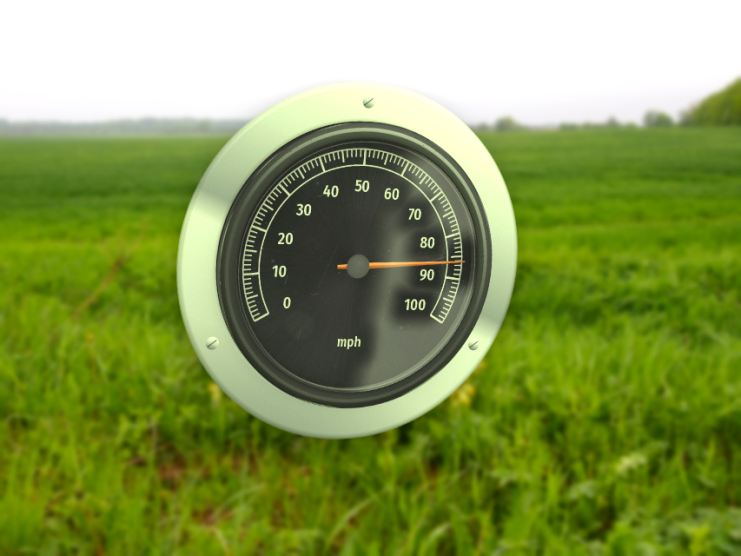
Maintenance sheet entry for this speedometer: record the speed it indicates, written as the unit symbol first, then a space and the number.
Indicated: mph 86
